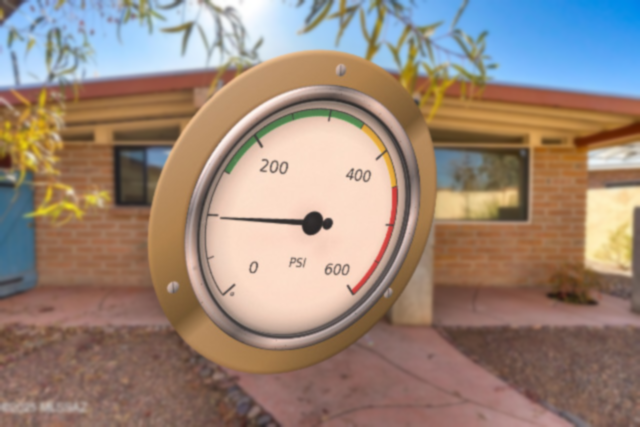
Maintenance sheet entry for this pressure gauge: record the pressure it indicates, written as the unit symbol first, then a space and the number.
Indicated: psi 100
